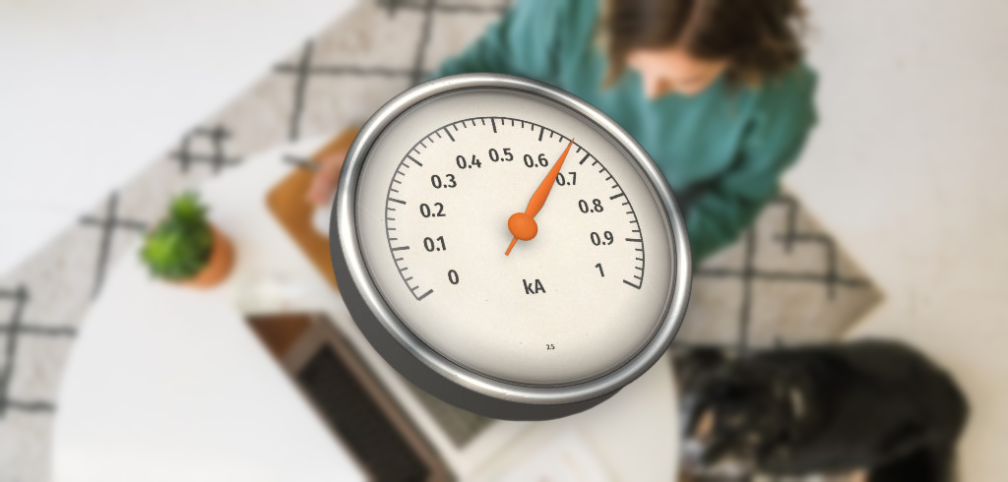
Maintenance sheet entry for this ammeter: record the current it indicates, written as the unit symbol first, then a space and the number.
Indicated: kA 0.66
